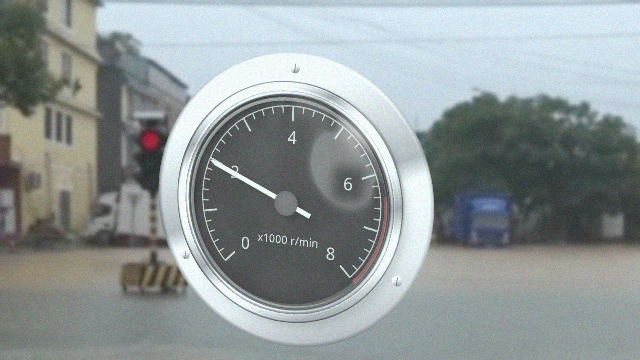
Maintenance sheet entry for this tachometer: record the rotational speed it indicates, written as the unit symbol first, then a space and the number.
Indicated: rpm 2000
